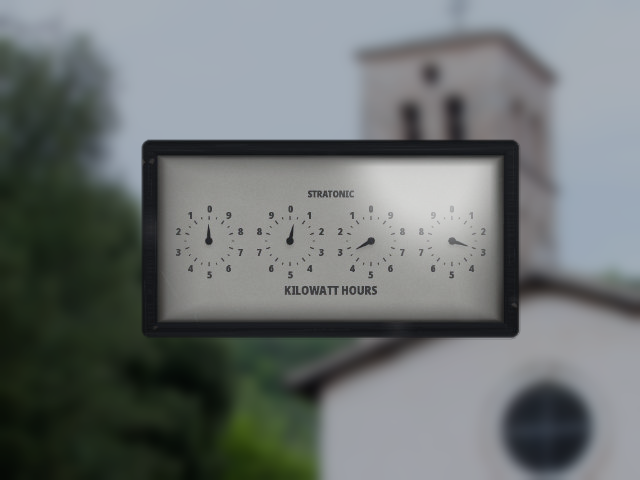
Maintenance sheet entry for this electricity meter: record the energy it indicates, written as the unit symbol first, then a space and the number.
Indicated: kWh 33
